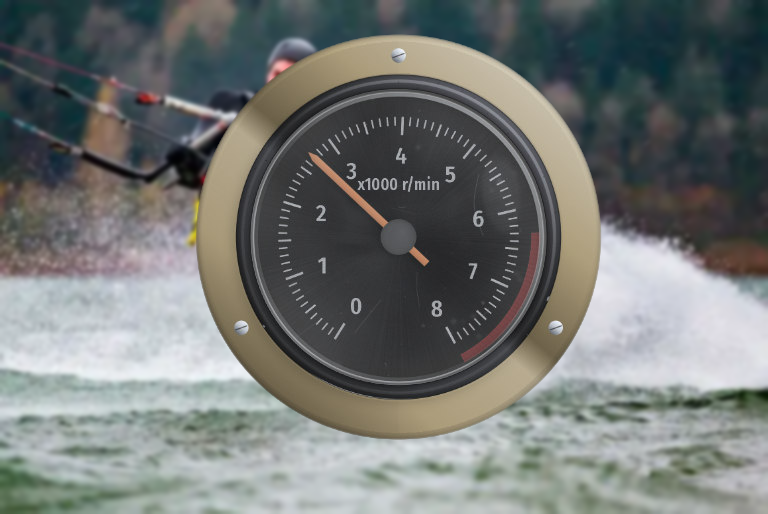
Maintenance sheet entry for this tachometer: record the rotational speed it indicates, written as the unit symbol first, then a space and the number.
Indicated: rpm 2700
